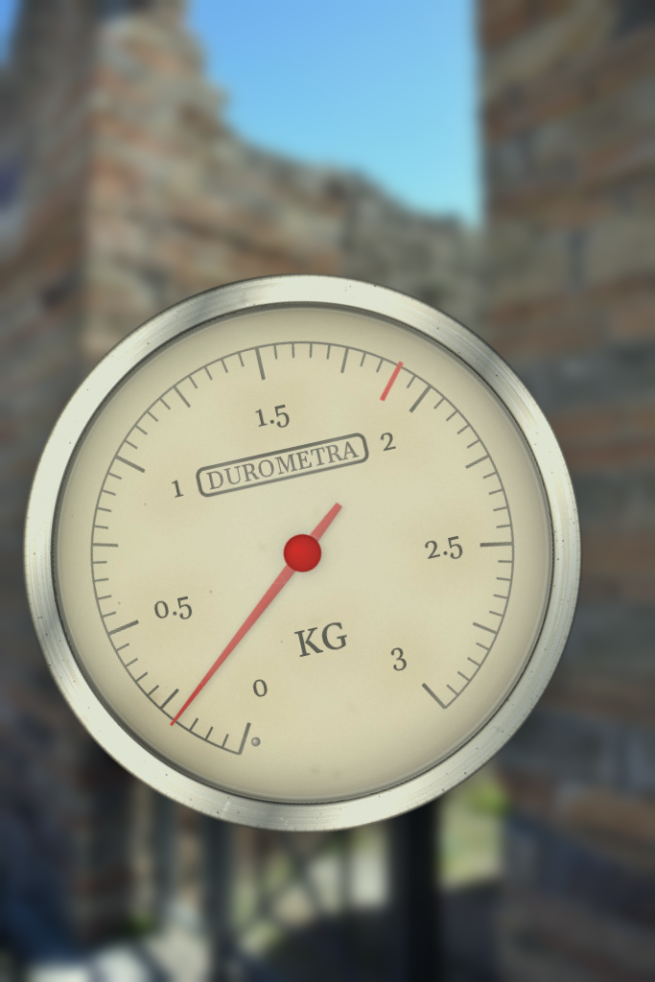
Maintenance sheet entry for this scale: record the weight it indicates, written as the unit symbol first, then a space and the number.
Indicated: kg 0.2
